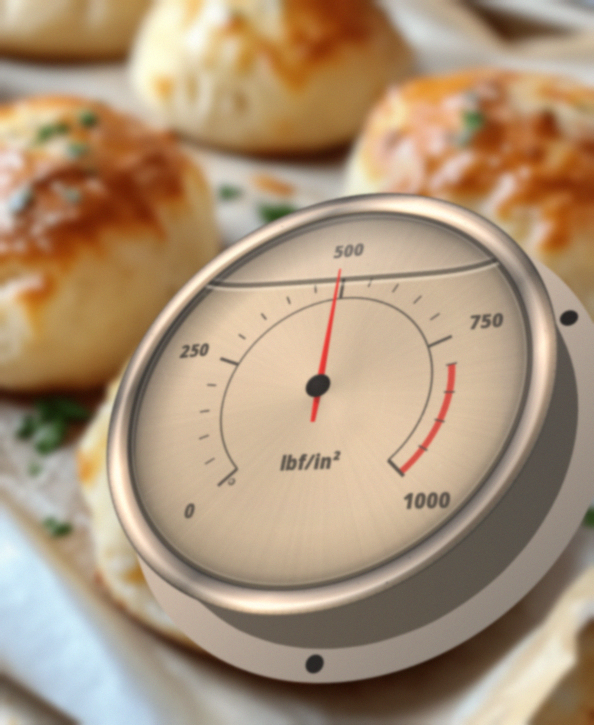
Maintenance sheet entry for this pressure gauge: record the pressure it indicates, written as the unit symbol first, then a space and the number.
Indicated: psi 500
